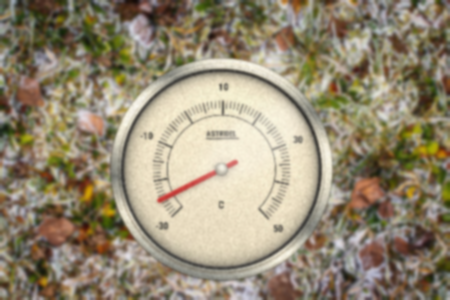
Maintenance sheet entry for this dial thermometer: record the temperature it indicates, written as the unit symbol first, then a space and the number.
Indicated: °C -25
